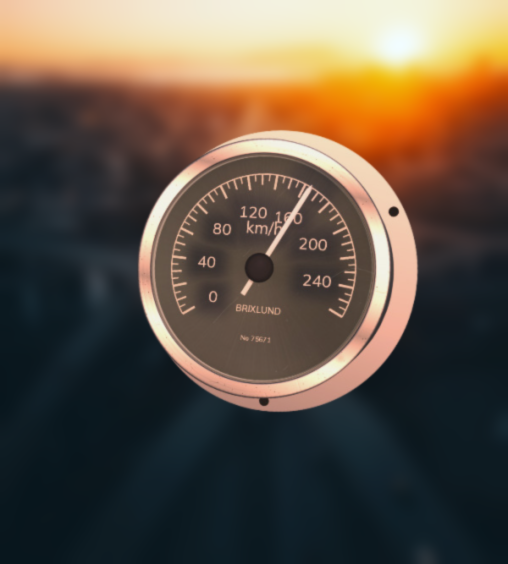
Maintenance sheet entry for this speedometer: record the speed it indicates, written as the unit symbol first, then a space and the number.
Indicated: km/h 165
